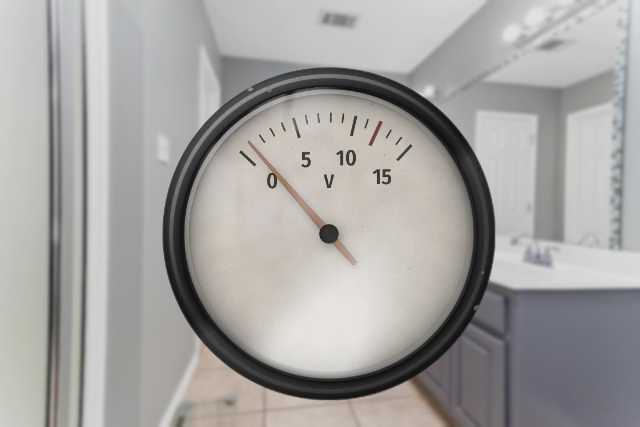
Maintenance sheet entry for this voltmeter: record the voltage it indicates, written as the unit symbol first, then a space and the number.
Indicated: V 1
